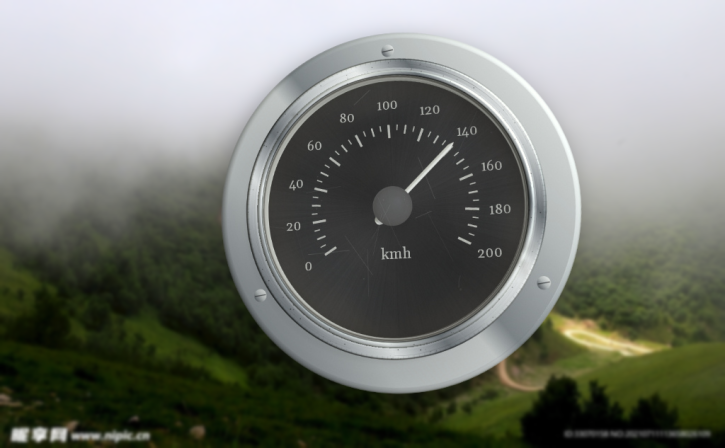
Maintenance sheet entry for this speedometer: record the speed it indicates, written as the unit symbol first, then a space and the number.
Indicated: km/h 140
